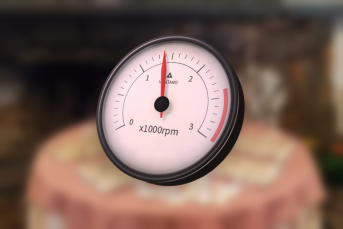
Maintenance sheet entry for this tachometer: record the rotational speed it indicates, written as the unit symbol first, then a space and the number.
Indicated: rpm 1400
